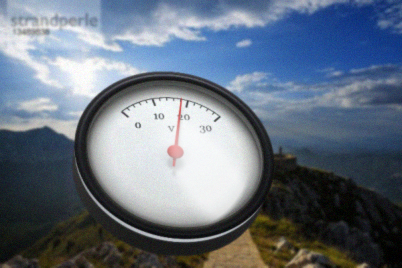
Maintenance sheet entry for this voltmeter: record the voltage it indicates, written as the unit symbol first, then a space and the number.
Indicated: V 18
